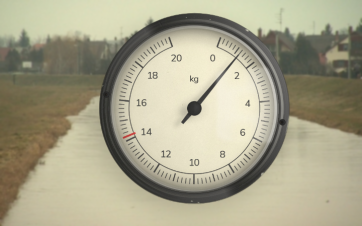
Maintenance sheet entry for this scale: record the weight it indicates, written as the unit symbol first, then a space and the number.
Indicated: kg 1.2
